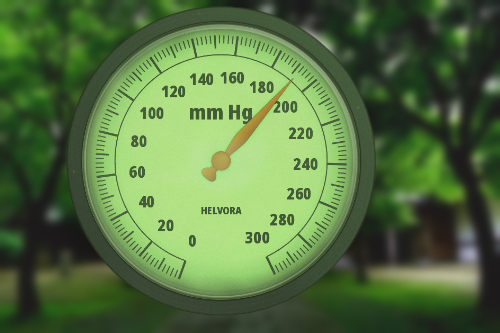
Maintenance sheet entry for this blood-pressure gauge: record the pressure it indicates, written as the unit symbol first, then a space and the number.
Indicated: mmHg 192
